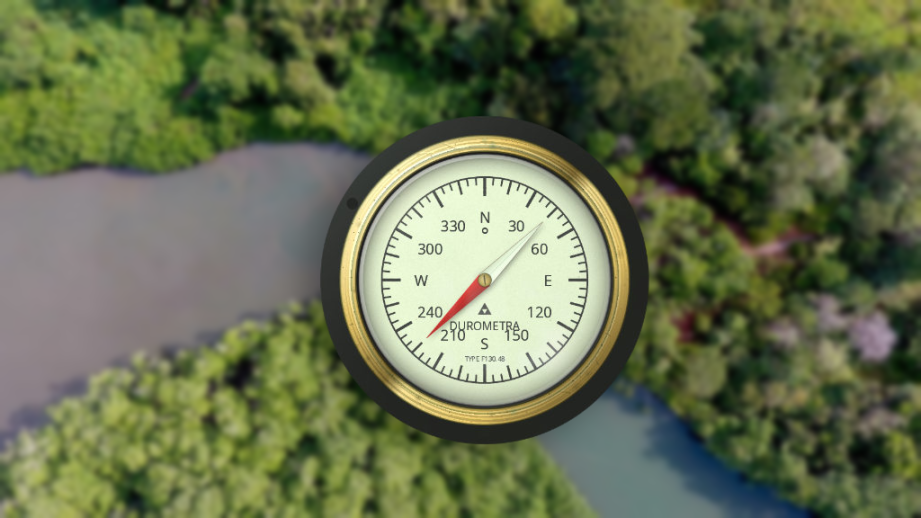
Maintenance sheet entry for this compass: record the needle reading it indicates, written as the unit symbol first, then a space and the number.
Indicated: ° 225
